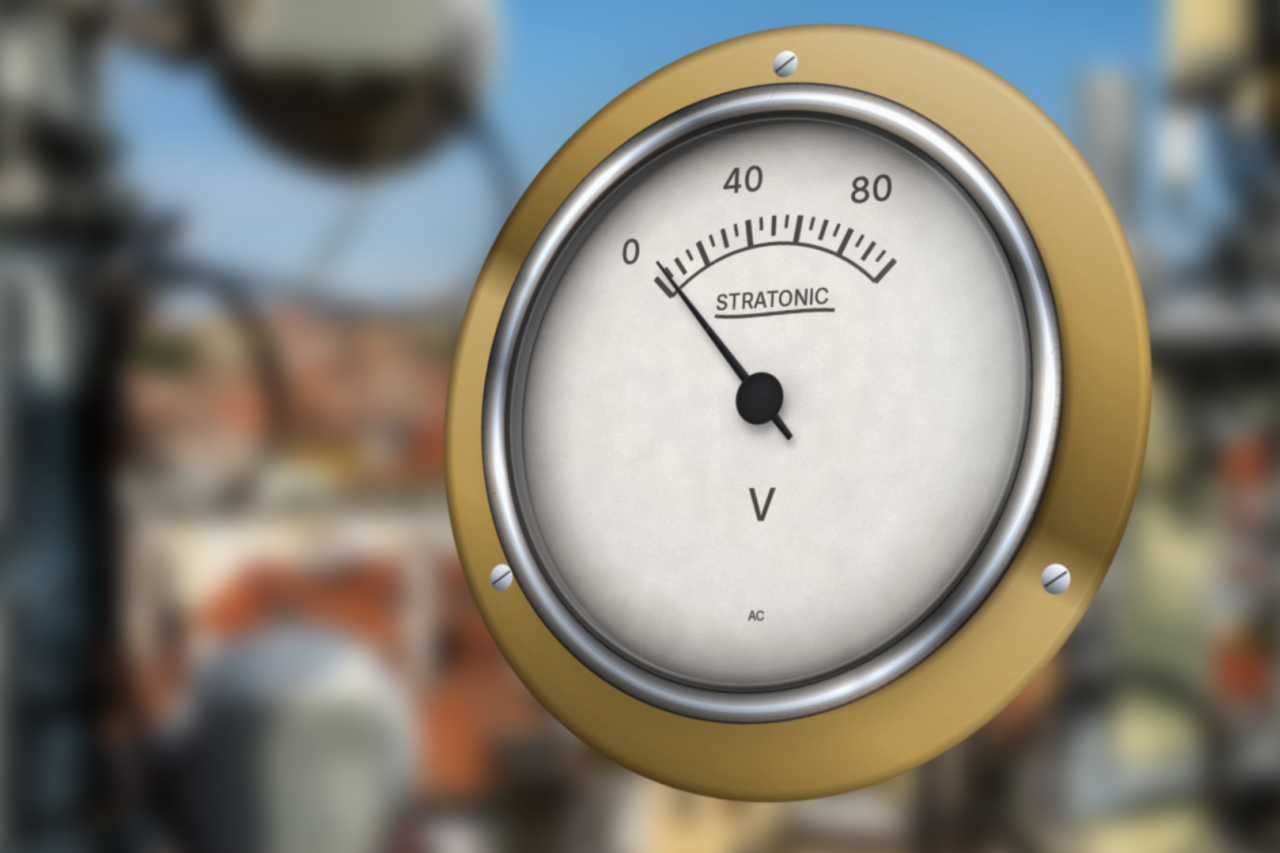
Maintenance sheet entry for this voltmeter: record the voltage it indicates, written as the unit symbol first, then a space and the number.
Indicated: V 5
